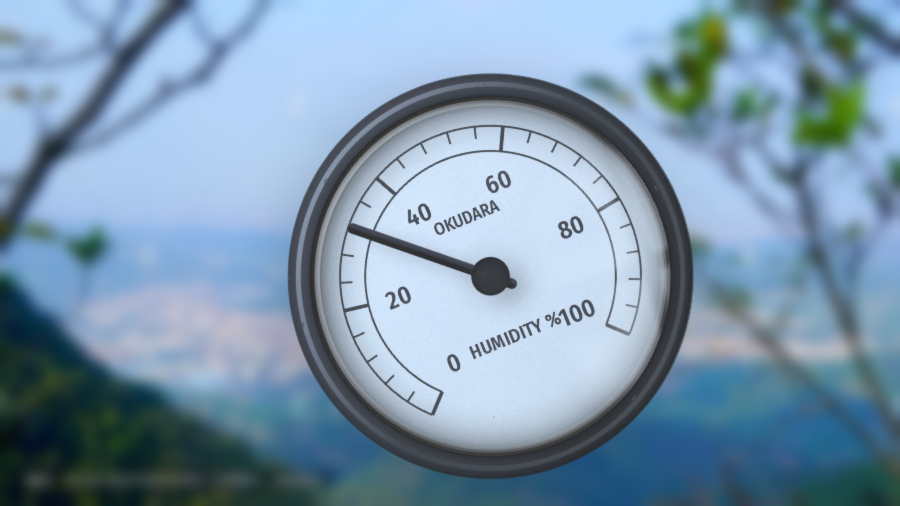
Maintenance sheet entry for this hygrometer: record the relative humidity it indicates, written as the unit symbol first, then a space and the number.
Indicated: % 32
